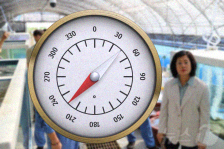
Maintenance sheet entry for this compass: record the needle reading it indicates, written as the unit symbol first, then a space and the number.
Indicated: ° 225
